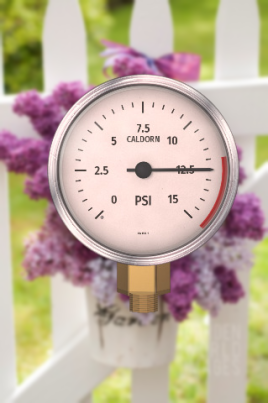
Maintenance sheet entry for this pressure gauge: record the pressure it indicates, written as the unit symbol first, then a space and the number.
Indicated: psi 12.5
